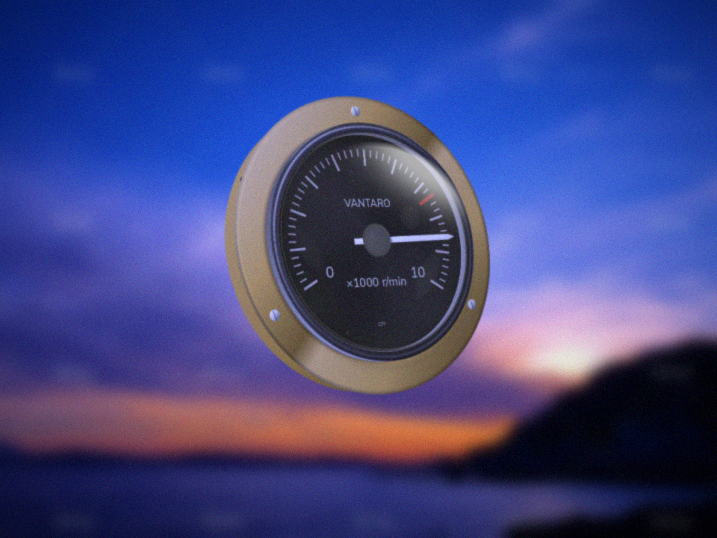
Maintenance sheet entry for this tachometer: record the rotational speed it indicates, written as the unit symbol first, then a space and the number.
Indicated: rpm 8600
